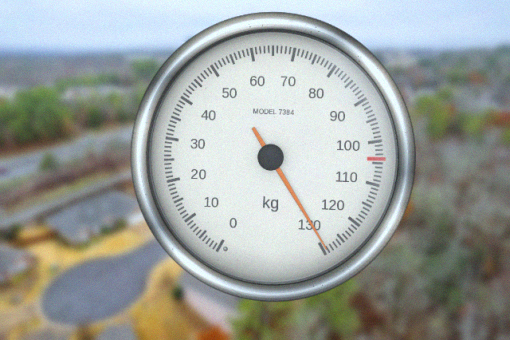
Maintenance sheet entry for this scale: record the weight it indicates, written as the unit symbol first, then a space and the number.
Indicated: kg 129
